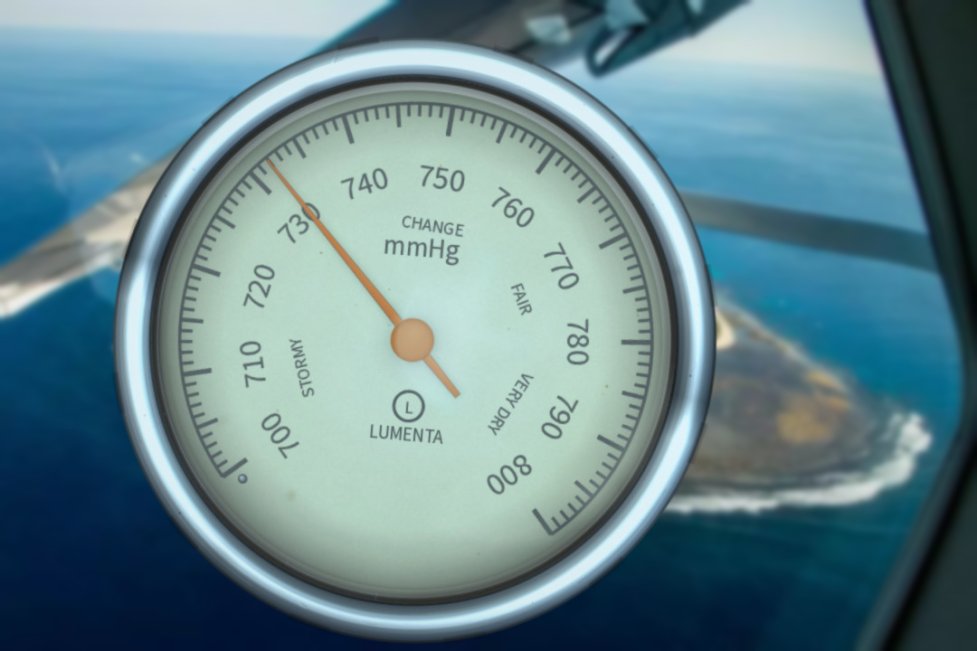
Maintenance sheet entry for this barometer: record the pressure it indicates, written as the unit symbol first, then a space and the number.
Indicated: mmHg 732
